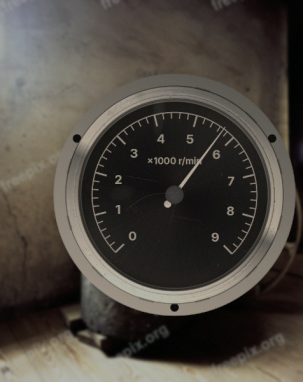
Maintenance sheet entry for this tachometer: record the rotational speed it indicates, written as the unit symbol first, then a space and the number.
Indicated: rpm 5700
